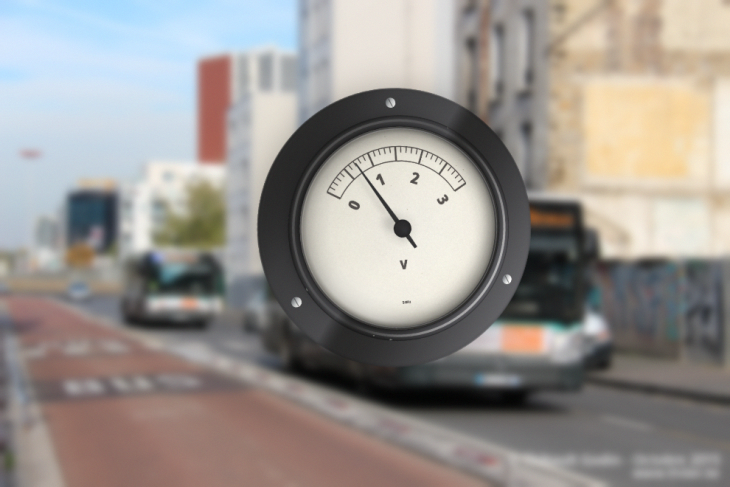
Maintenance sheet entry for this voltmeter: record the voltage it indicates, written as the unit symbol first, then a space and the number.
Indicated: V 0.7
